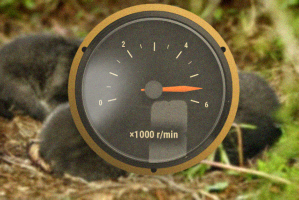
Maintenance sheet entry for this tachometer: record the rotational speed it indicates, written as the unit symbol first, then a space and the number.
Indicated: rpm 5500
